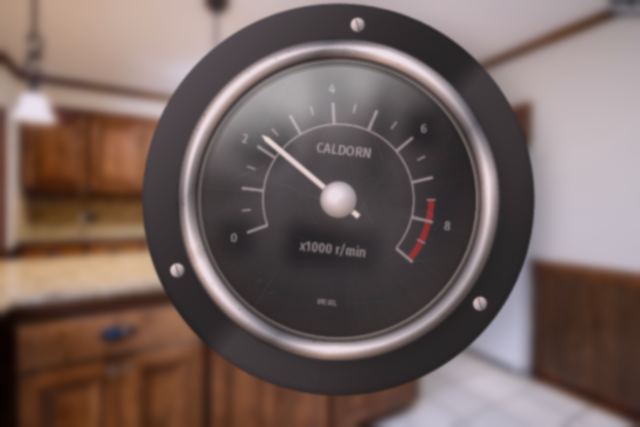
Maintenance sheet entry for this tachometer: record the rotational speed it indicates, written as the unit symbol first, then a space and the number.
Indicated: rpm 2250
